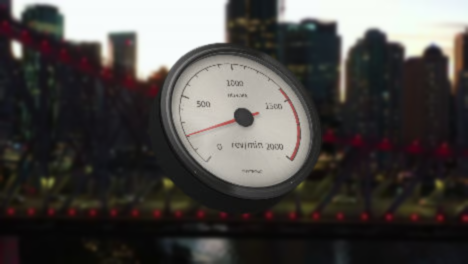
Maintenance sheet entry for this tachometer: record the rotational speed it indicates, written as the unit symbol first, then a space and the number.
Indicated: rpm 200
